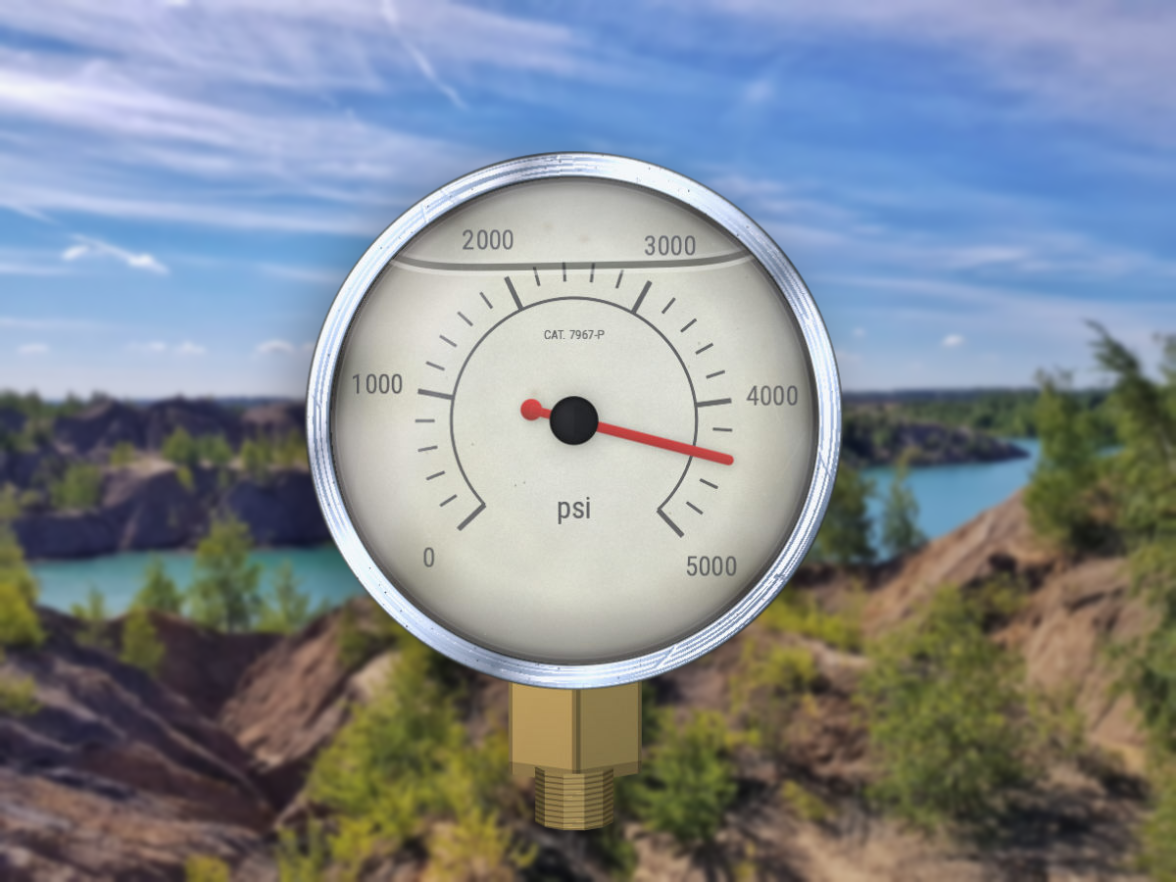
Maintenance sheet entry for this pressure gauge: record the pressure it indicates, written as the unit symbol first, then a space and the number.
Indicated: psi 4400
